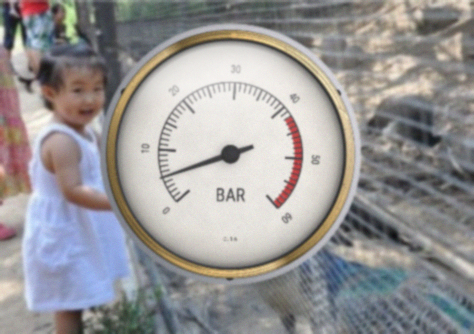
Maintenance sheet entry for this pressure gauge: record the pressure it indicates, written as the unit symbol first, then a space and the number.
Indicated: bar 5
